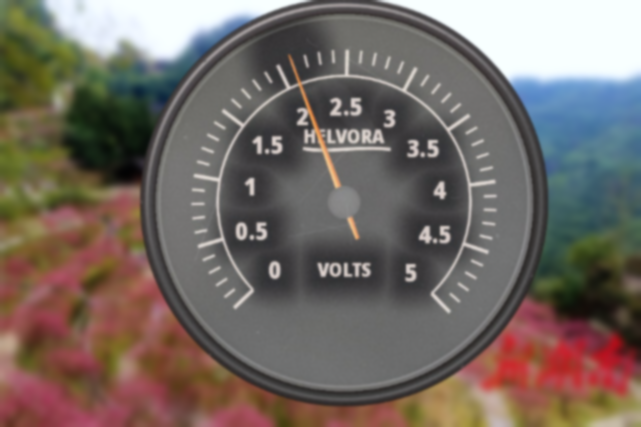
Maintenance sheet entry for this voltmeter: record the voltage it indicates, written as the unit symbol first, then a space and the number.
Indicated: V 2.1
